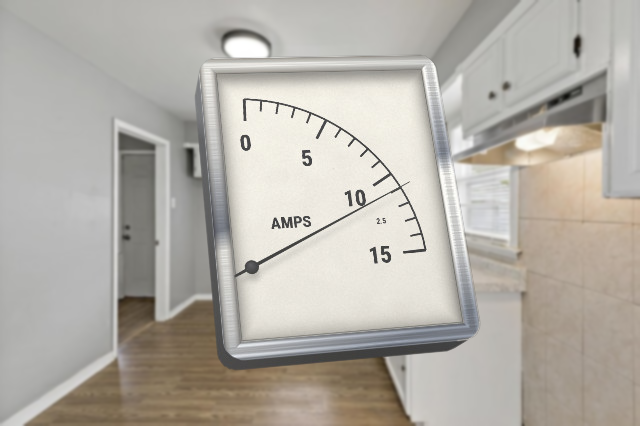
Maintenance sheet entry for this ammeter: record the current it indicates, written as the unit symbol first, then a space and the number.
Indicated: A 11
